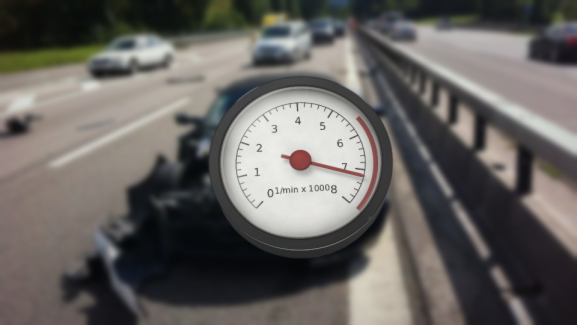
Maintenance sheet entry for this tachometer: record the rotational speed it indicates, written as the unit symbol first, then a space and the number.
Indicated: rpm 7200
